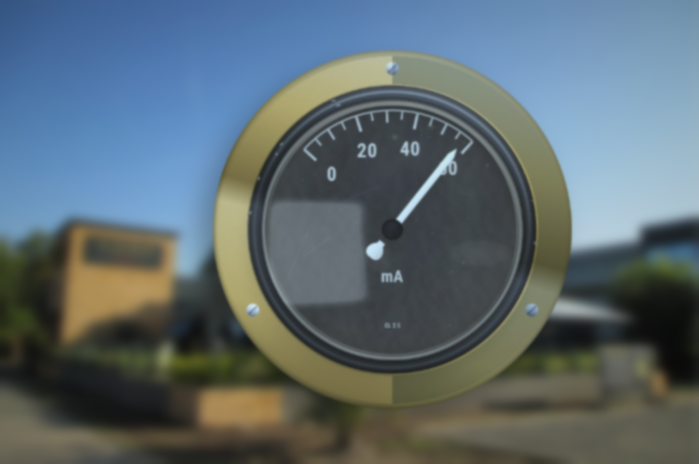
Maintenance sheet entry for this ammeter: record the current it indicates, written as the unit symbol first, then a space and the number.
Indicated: mA 57.5
